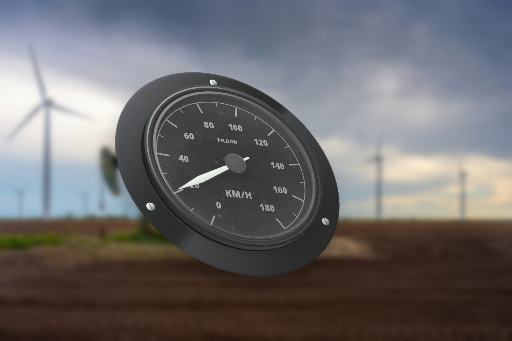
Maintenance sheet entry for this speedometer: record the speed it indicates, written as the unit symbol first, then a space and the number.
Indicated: km/h 20
